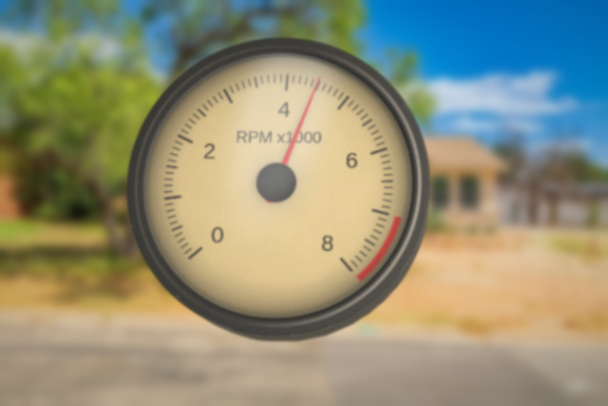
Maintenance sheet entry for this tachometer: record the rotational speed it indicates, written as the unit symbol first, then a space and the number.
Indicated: rpm 4500
